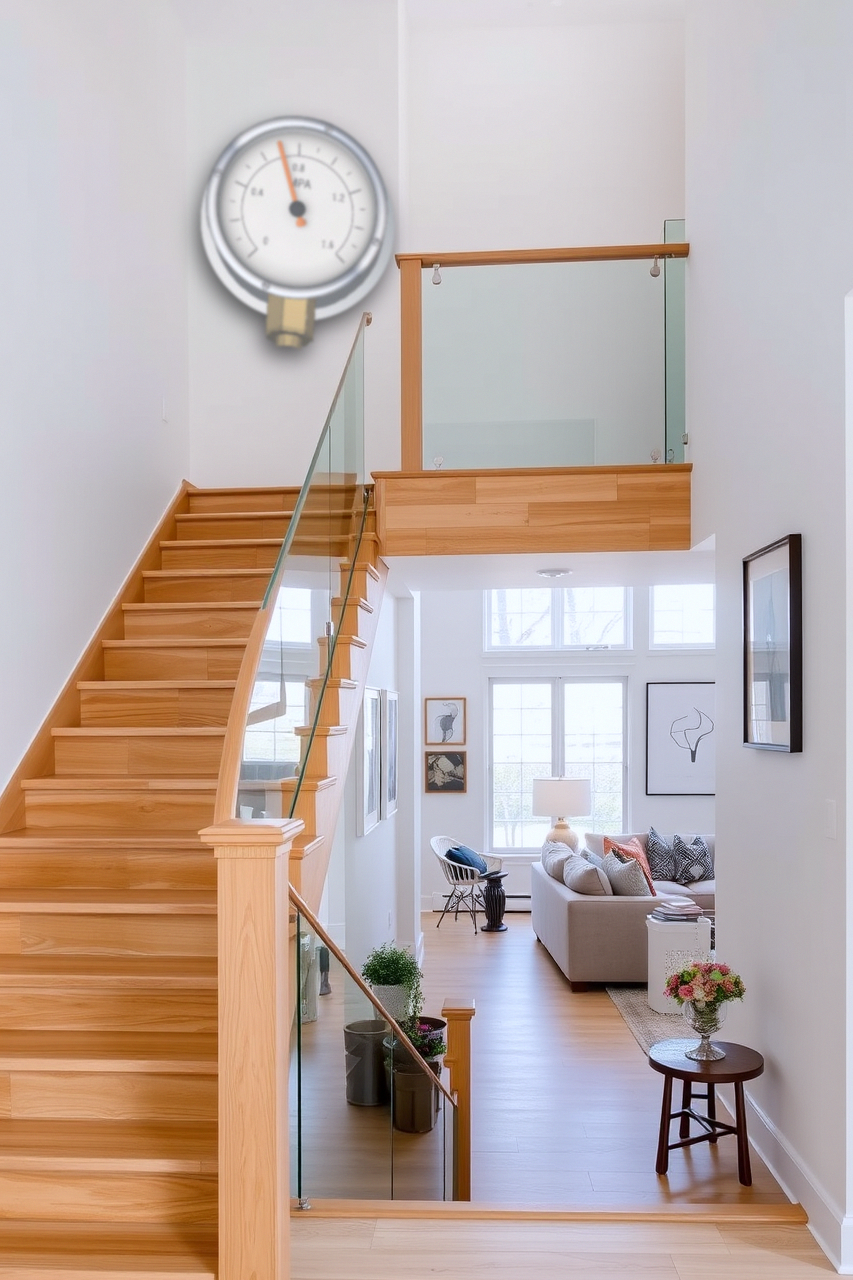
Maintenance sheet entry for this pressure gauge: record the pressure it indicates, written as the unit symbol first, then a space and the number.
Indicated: MPa 0.7
